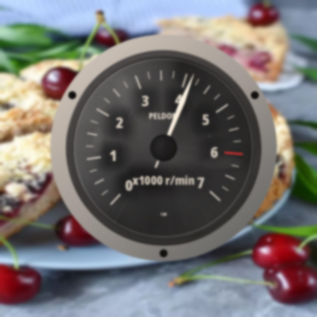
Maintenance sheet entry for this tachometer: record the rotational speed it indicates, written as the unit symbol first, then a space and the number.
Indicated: rpm 4125
